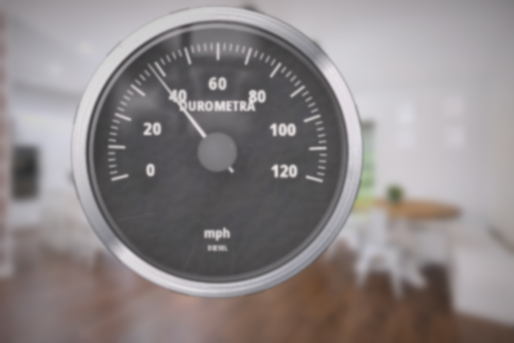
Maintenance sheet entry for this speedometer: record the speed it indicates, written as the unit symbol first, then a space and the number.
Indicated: mph 38
